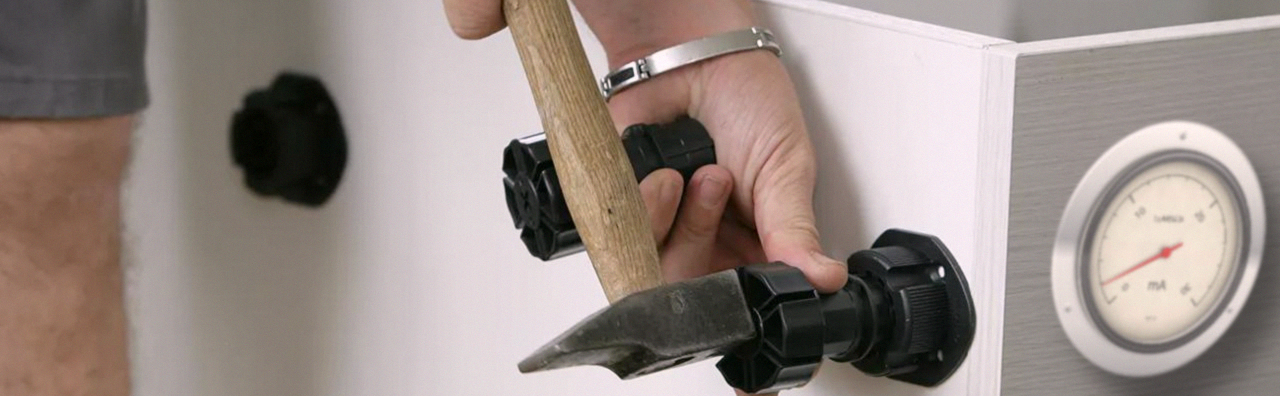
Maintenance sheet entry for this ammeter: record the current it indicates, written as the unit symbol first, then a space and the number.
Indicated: mA 2
